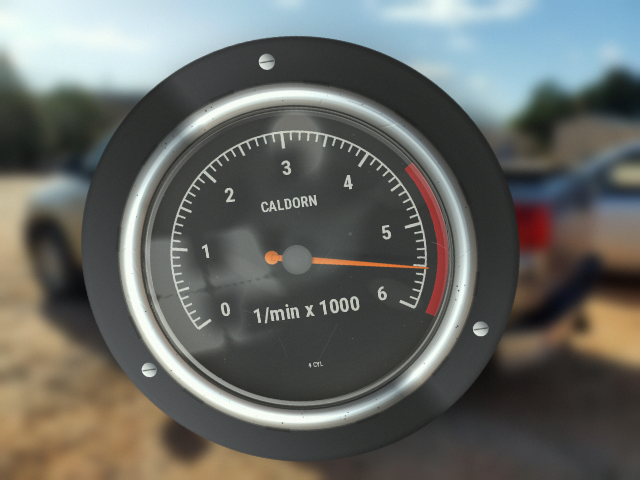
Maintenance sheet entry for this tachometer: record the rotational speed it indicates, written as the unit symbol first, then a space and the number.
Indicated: rpm 5500
